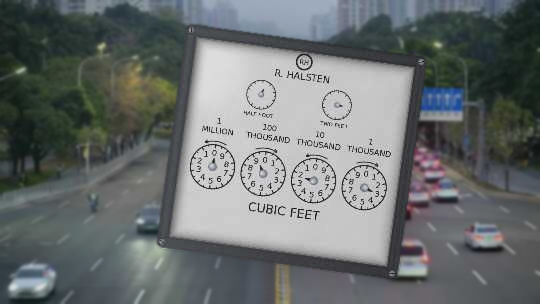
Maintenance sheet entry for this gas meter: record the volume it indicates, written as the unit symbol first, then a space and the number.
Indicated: ft³ 992300
